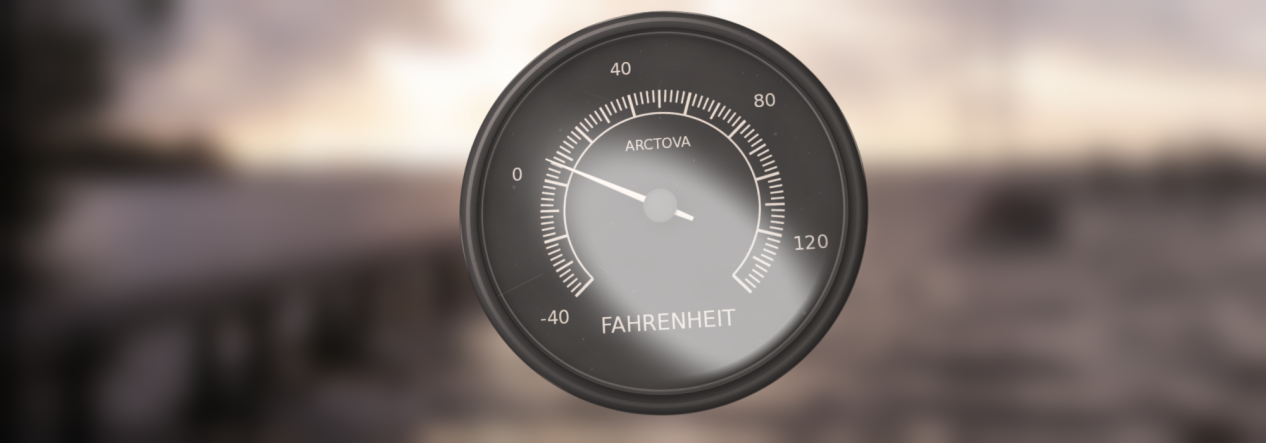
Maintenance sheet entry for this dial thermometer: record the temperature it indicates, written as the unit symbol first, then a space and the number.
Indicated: °F 6
